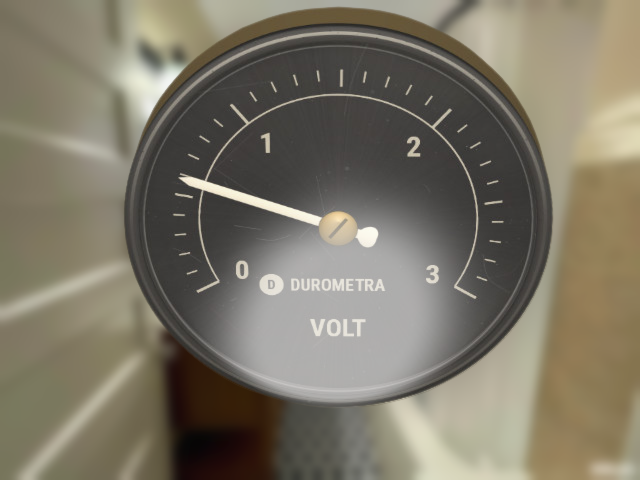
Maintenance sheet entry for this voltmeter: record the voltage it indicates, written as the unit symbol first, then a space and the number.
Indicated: V 0.6
